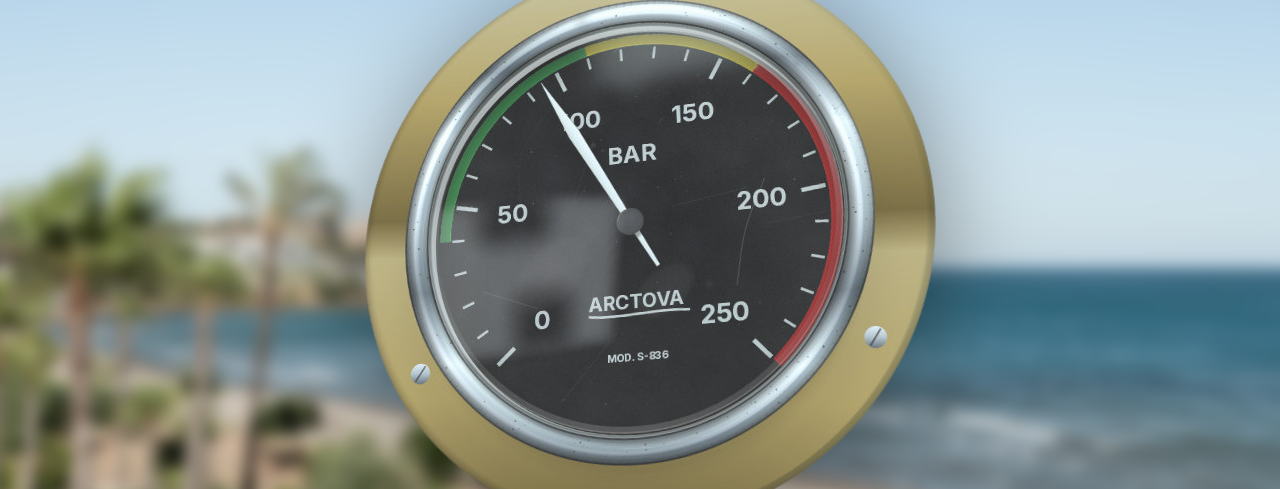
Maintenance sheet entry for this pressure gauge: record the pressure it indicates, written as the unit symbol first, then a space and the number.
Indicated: bar 95
